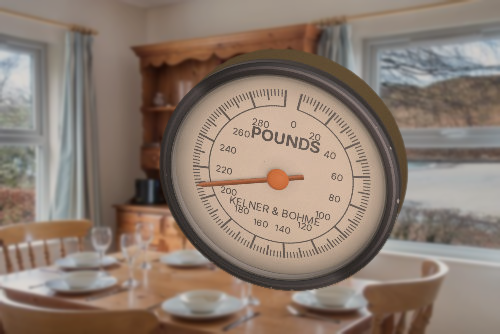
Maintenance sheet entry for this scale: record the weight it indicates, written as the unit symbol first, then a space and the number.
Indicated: lb 210
